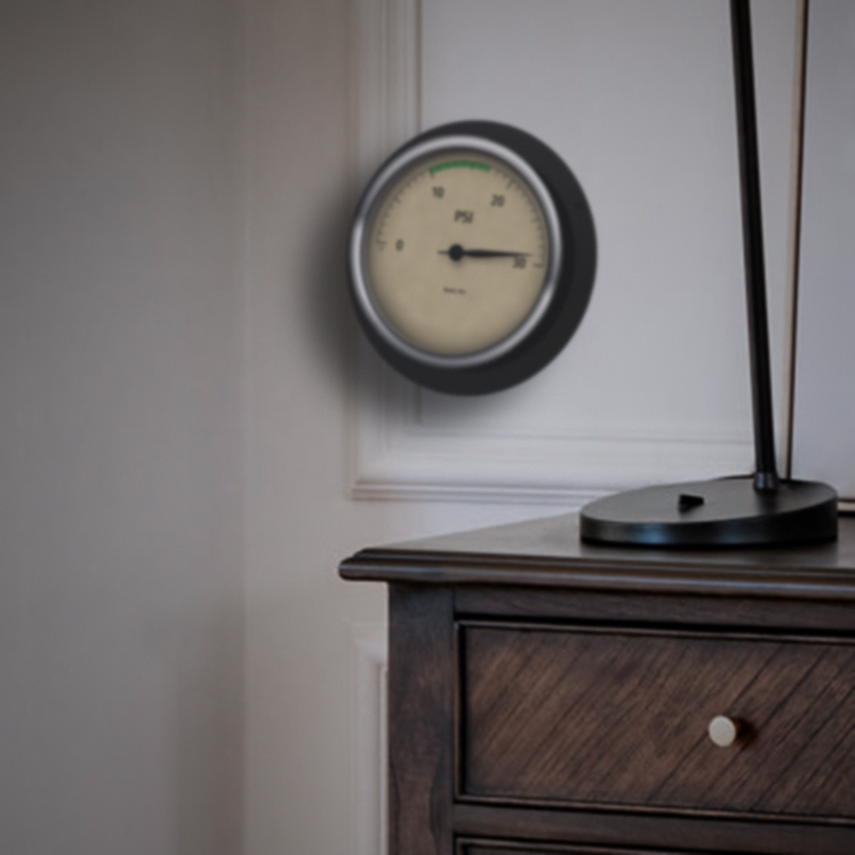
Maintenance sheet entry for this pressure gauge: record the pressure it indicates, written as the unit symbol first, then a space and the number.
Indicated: psi 29
